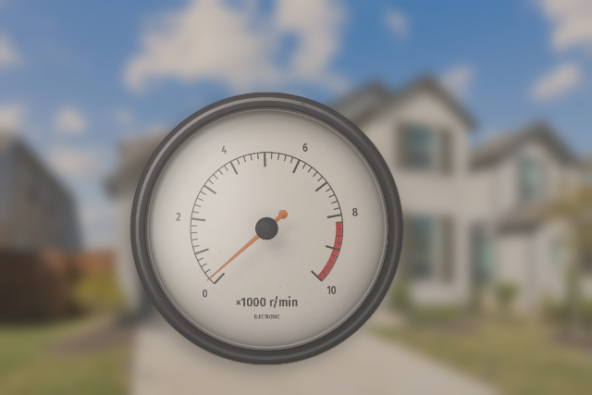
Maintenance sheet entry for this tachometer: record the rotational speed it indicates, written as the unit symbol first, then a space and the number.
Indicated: rpm 200
